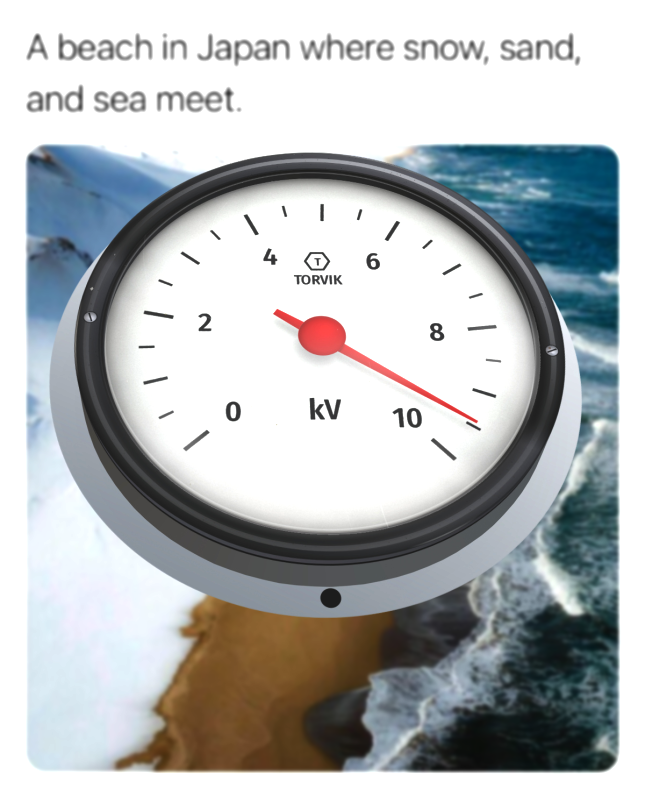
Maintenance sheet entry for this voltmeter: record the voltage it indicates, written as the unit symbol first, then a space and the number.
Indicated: kV 9.5
